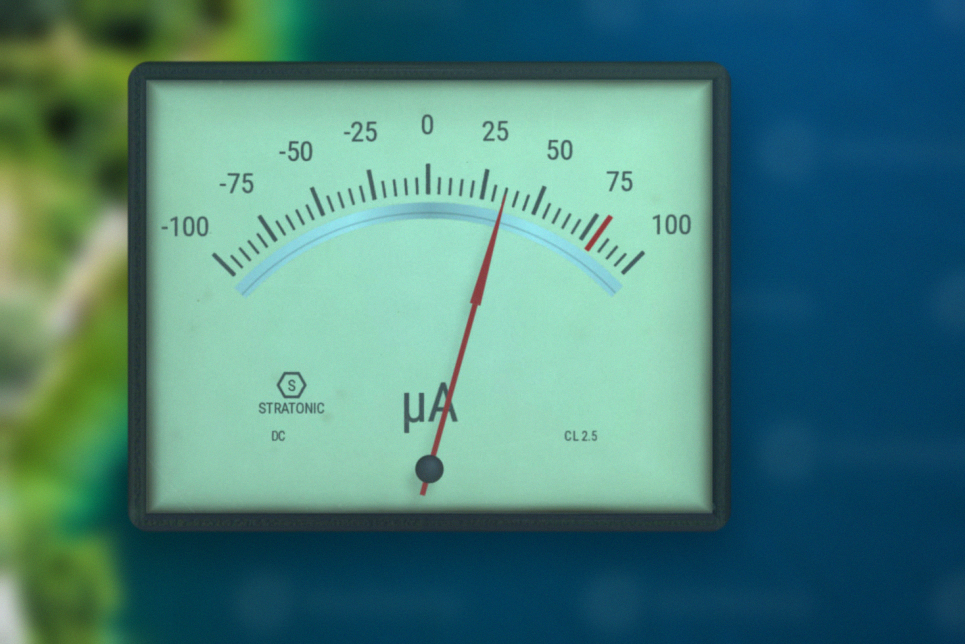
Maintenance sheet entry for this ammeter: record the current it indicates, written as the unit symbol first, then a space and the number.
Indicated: µA 35
